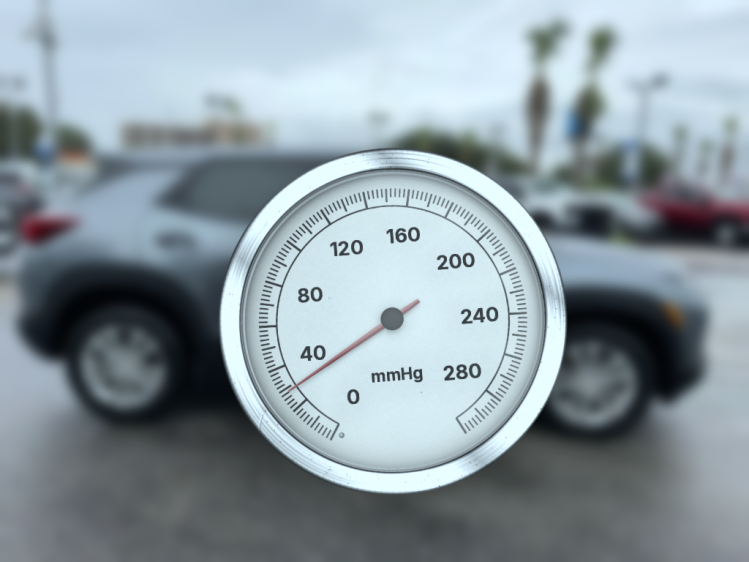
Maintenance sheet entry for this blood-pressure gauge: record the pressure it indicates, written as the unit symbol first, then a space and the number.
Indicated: mmHg 28
